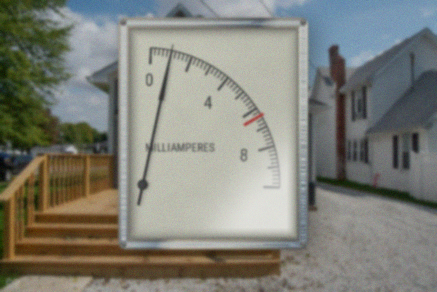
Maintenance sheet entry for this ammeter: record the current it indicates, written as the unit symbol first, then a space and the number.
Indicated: mA 1
